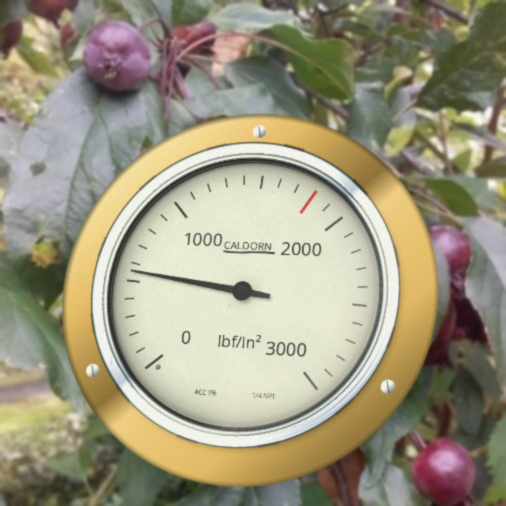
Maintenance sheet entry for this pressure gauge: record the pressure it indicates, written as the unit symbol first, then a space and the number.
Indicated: psi 550
